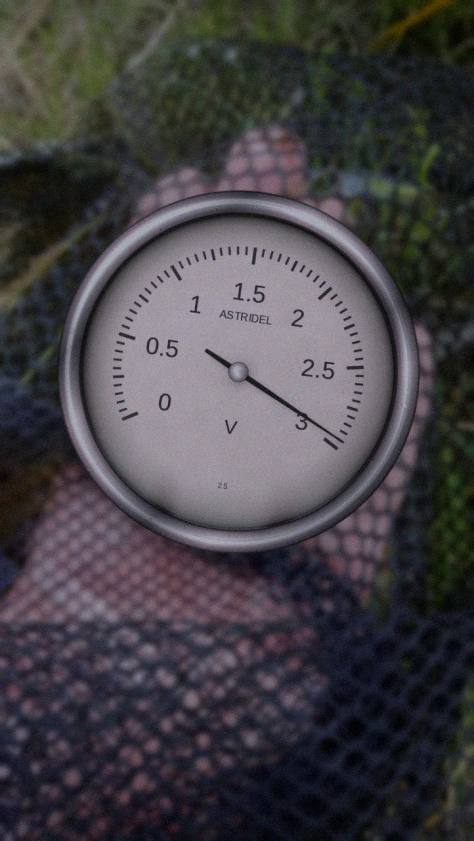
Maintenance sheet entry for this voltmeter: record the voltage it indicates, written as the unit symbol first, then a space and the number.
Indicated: V 2.95
